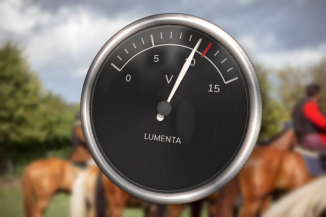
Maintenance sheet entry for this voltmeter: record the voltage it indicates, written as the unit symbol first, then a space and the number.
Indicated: V 10
